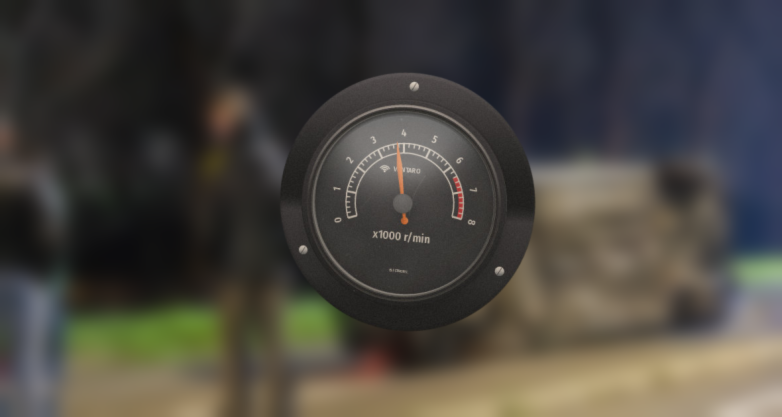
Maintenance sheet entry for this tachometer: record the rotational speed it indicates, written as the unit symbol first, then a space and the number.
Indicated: rpm 3800
